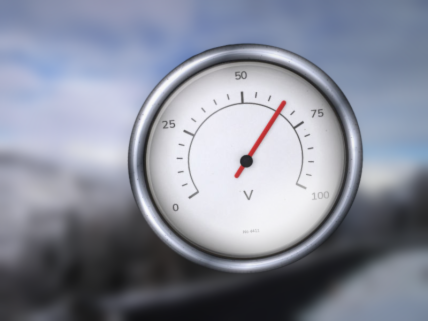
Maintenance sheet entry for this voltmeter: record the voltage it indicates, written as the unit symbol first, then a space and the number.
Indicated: V 65
